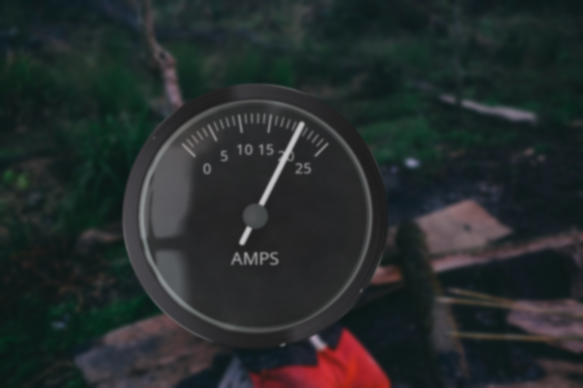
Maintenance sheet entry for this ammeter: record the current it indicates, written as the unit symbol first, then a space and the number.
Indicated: A 20
